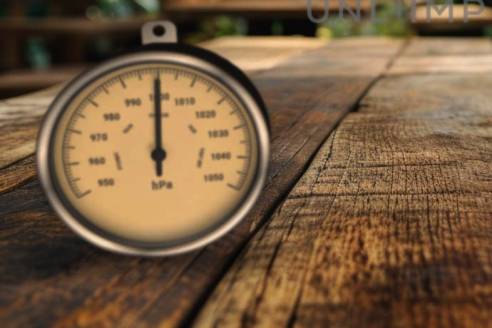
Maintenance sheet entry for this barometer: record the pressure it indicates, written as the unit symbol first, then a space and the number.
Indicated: hPa 1000
